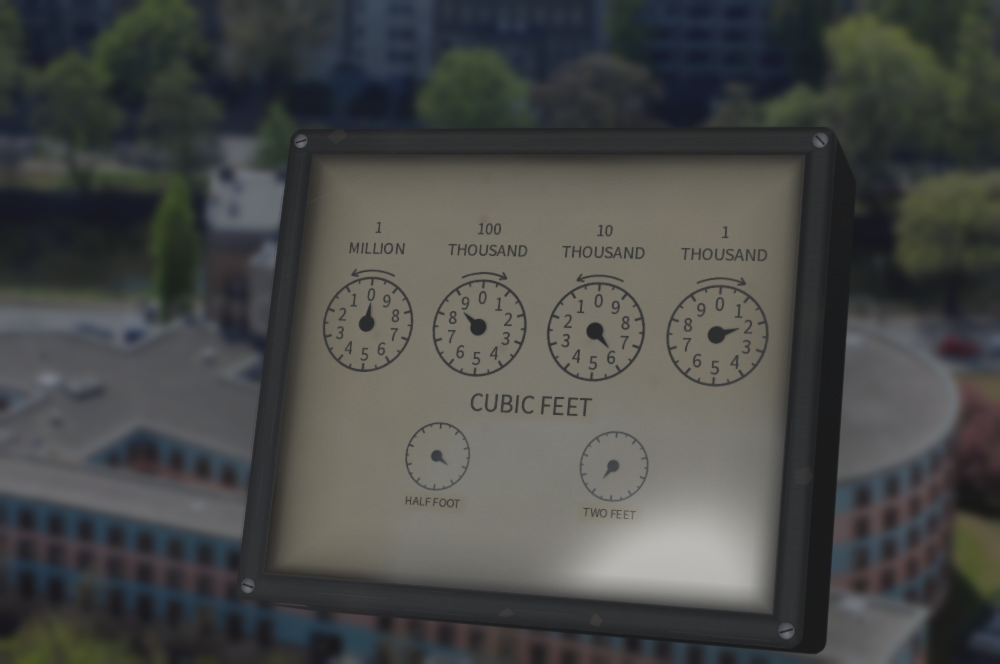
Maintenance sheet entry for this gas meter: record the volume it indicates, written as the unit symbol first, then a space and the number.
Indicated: ft³ 986200
